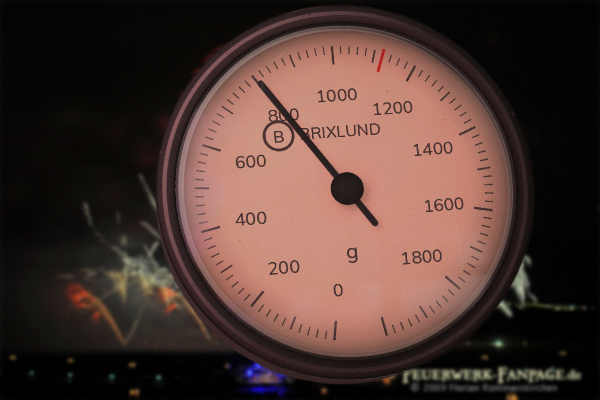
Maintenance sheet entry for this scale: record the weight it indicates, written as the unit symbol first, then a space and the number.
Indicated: g 800
